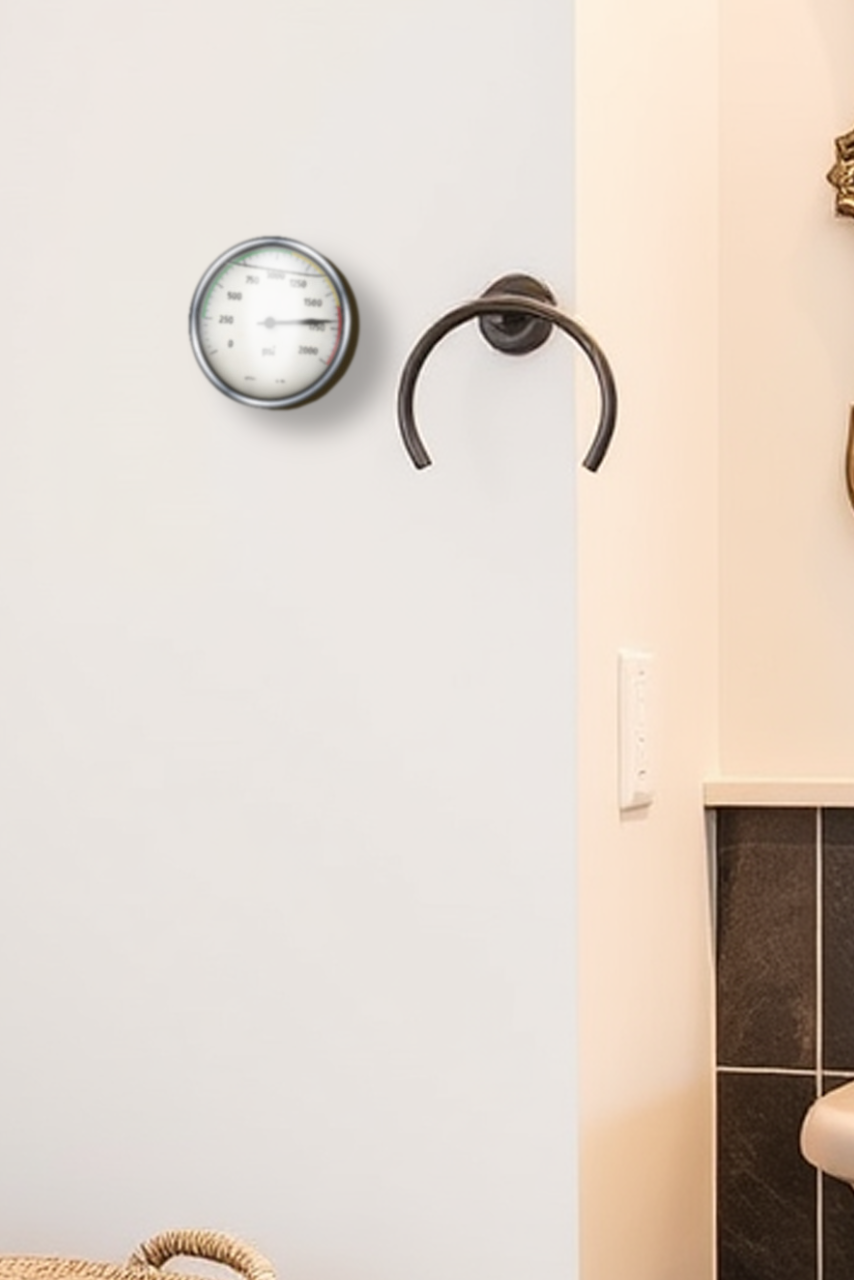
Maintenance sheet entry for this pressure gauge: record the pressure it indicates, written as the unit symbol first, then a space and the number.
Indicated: psi 1700
